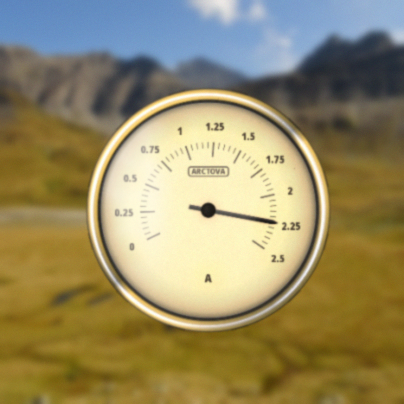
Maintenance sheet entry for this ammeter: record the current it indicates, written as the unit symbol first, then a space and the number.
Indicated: A 2.25
